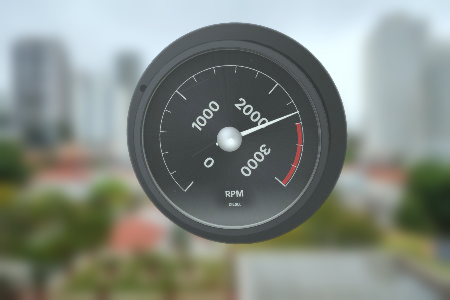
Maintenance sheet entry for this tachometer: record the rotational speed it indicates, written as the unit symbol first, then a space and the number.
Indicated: rpm 2300
